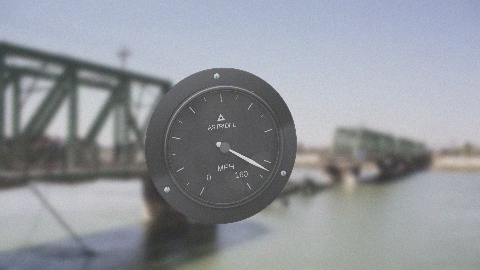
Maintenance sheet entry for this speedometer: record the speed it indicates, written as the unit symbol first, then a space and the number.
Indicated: mph 145
